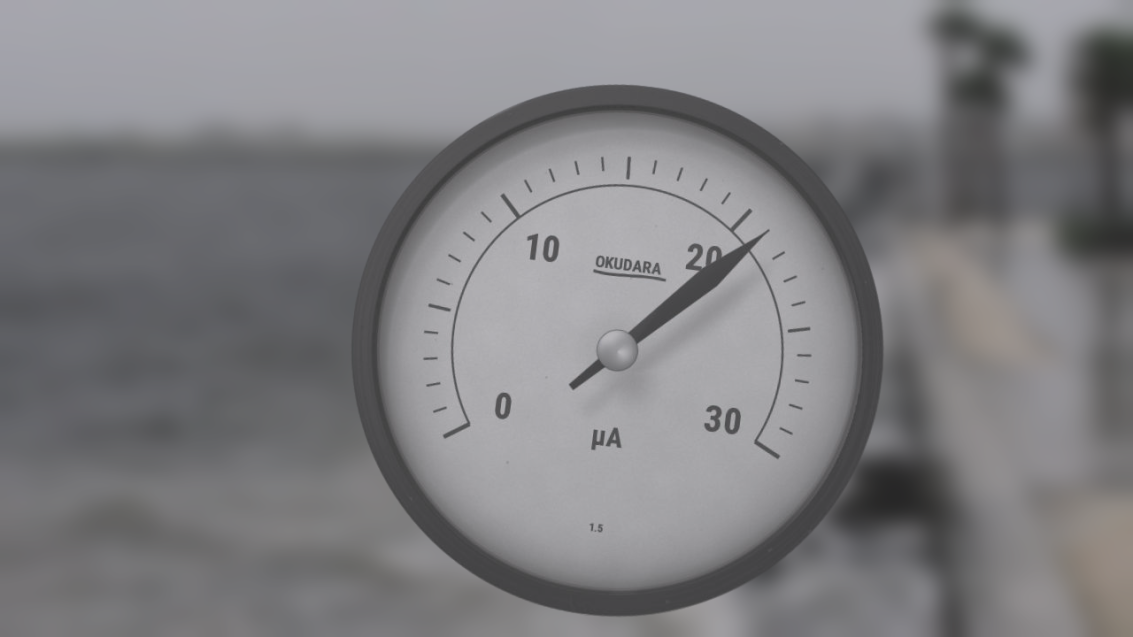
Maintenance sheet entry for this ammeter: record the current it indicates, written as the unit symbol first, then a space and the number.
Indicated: µA 21
